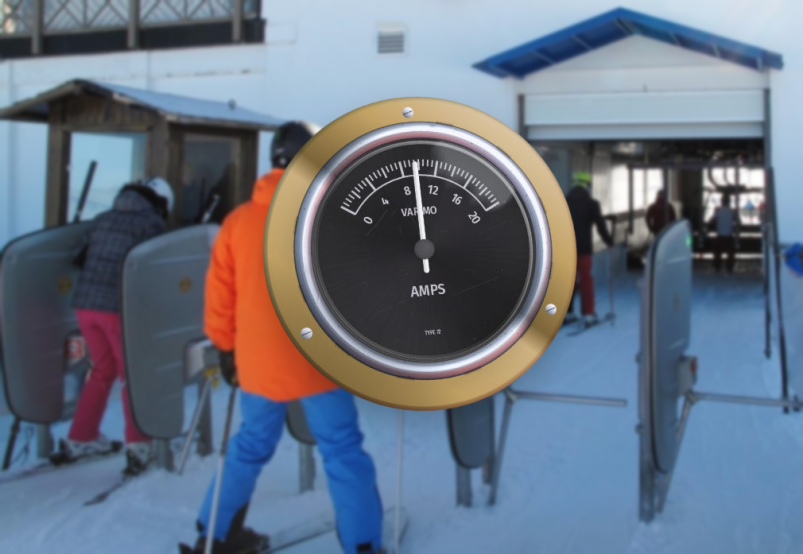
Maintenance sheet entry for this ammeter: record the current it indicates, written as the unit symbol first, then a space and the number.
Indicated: A 9.5
